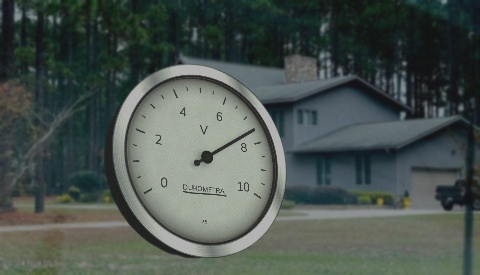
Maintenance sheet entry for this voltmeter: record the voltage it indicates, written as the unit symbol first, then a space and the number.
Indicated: V 7.5
